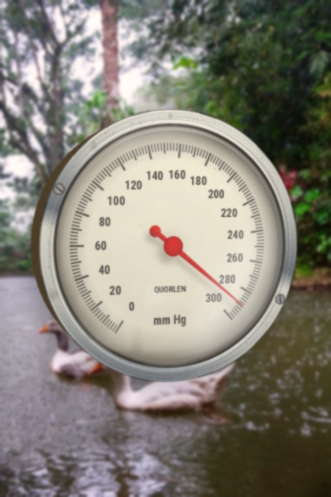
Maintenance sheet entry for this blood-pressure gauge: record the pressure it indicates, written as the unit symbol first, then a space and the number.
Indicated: mmHg 290
